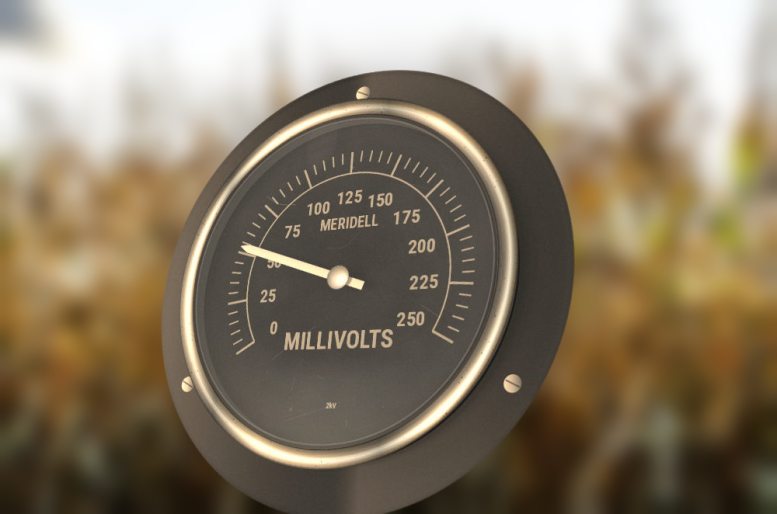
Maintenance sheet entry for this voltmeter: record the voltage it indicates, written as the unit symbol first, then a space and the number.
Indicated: mV 52.5
